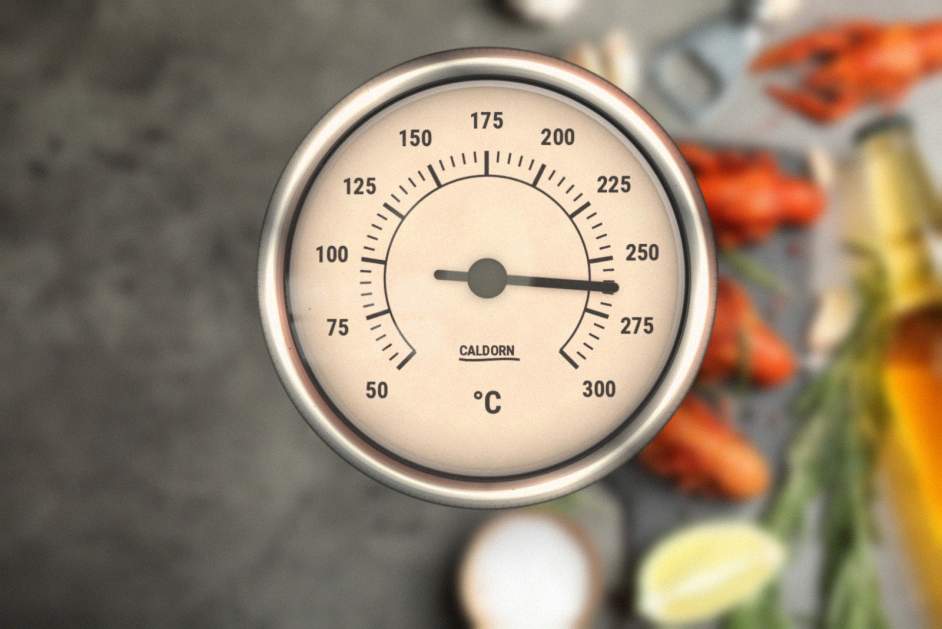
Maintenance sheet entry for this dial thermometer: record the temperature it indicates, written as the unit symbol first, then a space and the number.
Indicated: °C 262.5
